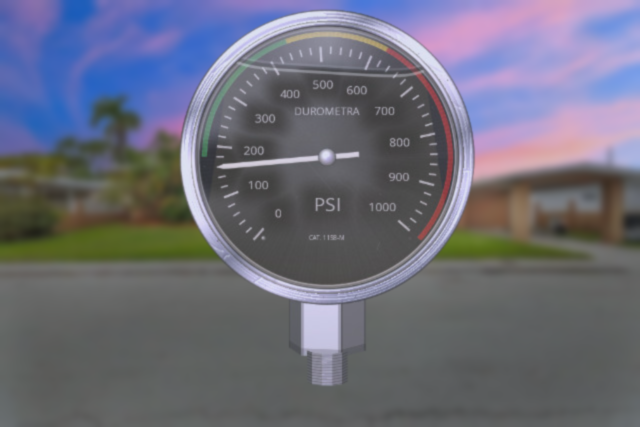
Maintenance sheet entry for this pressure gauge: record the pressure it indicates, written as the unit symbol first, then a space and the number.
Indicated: psi 160
